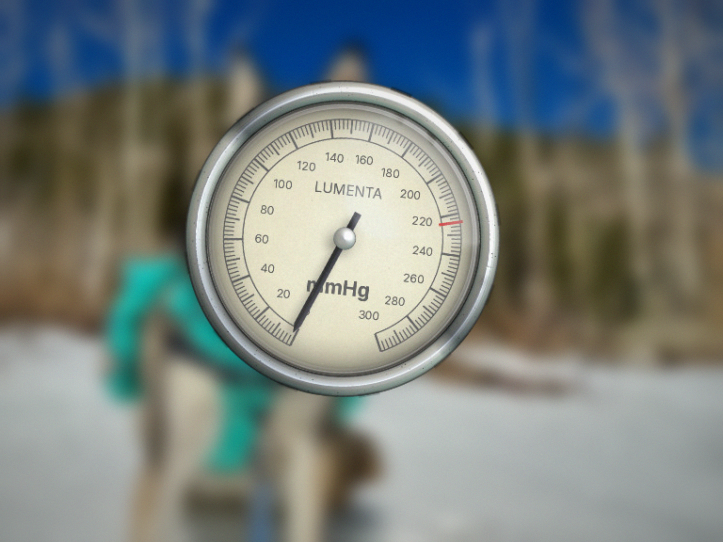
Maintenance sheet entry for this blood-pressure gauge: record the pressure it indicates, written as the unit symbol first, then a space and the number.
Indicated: mmHg 2
